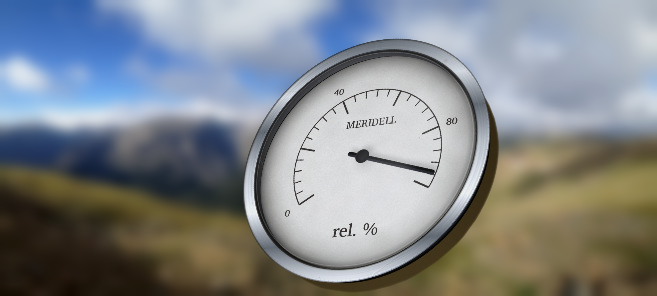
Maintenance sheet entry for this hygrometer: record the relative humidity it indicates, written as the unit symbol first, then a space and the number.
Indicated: % 96
